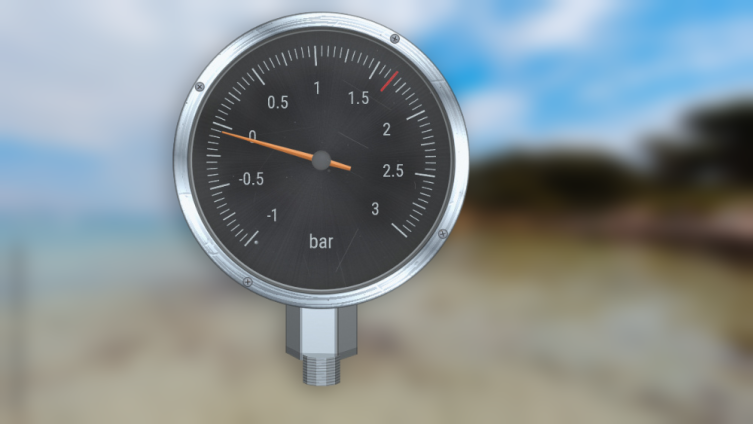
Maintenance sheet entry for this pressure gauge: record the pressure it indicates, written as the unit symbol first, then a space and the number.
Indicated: bar -0.05
